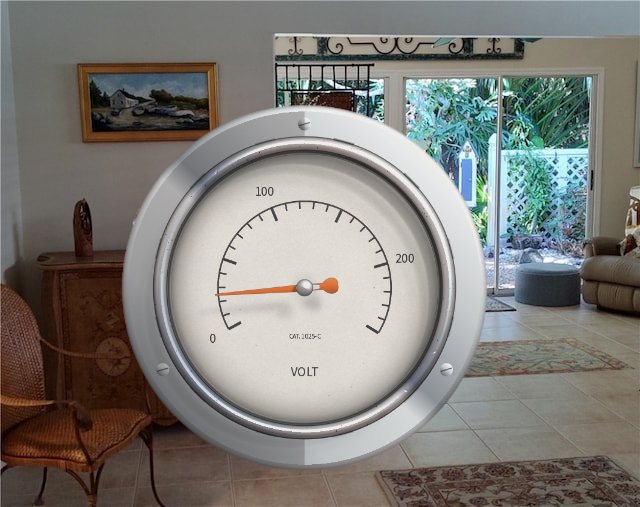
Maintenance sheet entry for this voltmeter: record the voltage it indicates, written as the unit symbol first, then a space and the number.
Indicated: V 25
